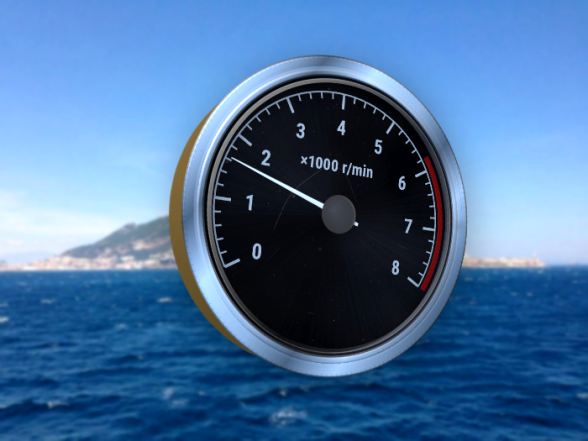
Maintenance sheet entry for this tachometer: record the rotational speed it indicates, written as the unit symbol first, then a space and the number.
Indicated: rpm 1600
